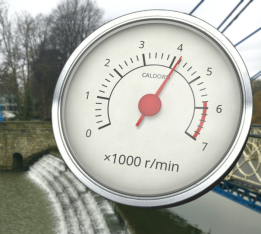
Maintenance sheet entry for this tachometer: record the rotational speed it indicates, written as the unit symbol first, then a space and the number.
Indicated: rpm 4200
